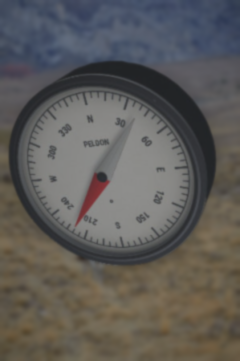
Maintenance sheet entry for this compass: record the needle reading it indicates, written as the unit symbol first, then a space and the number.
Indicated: ° 220
